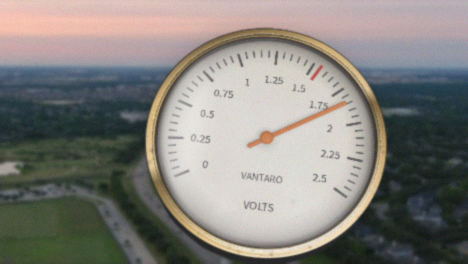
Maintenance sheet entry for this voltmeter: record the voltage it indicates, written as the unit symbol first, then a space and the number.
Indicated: V 1.85
